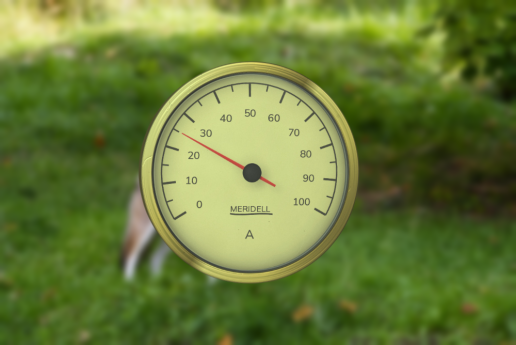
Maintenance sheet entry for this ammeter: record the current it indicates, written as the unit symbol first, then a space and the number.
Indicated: A 25
